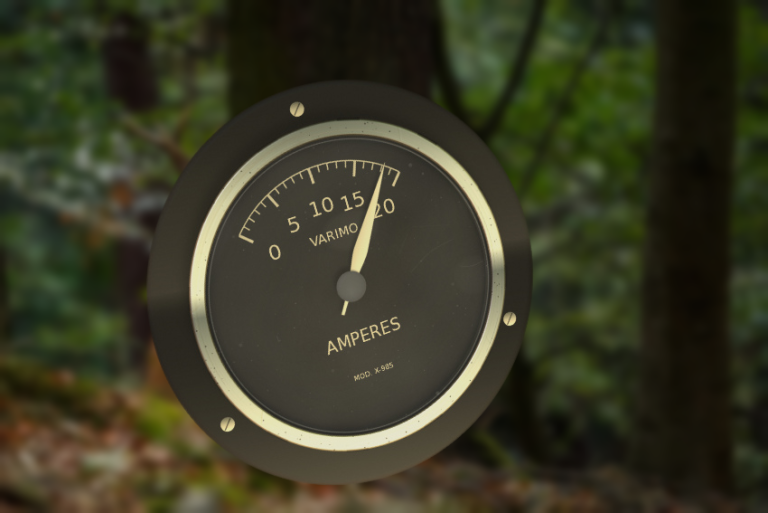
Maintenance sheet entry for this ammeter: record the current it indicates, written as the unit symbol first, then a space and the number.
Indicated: A 18
